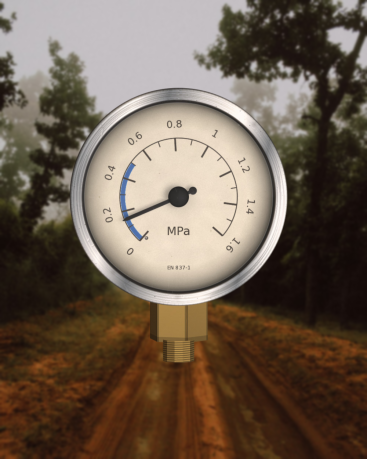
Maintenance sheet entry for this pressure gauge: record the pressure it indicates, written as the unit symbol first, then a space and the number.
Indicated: MPa 0.15
